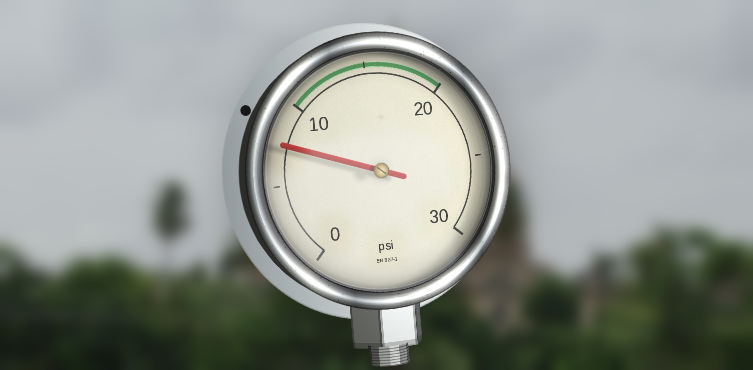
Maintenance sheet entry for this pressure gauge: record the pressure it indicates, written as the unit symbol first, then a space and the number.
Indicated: psi 7.5
